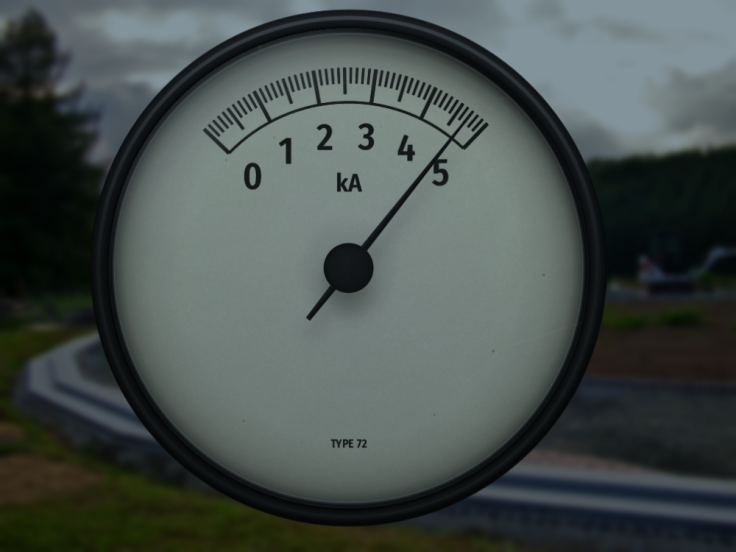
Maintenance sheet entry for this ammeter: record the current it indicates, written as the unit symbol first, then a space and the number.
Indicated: kA 4.7
